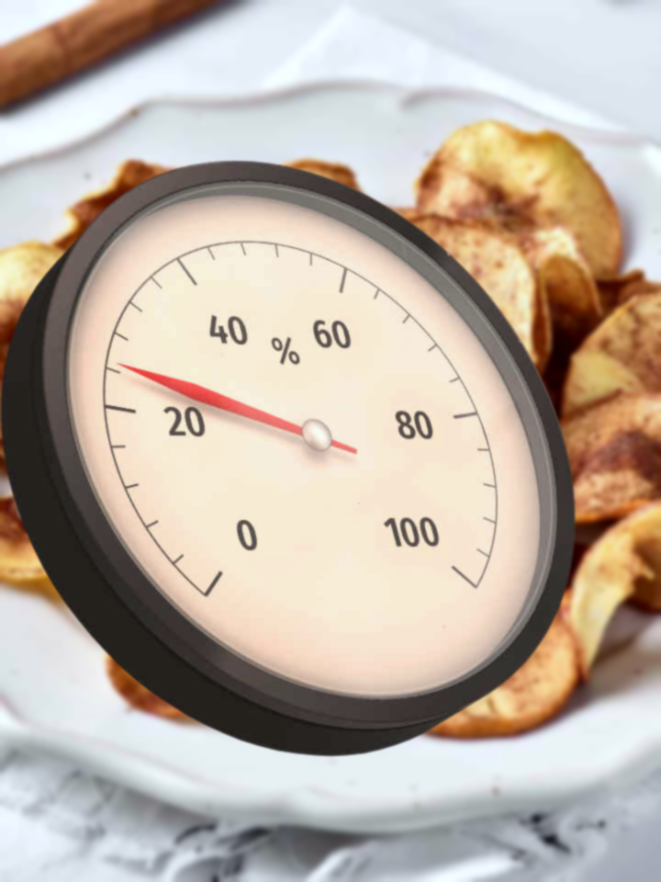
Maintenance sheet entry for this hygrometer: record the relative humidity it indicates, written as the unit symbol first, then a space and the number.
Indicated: % 24
